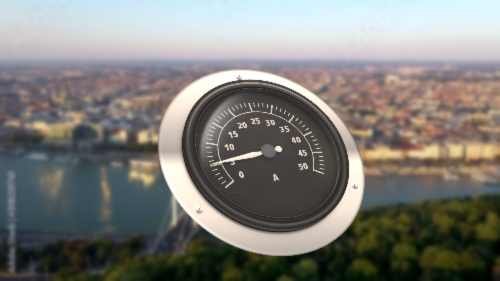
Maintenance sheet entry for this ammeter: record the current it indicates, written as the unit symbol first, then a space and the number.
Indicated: A 5
